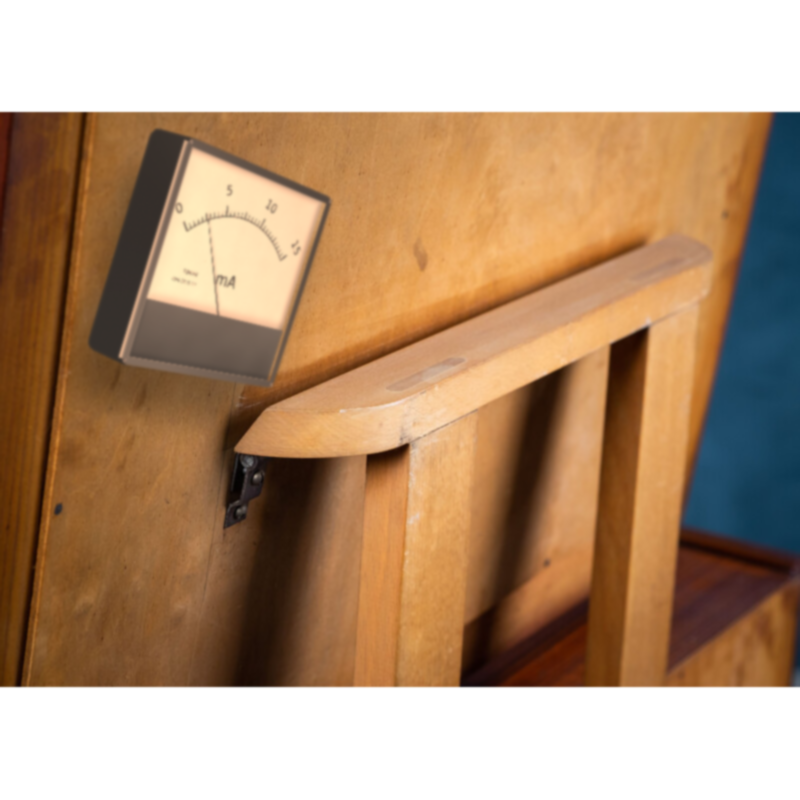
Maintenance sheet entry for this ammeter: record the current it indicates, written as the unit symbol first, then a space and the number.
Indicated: mA 2.5
